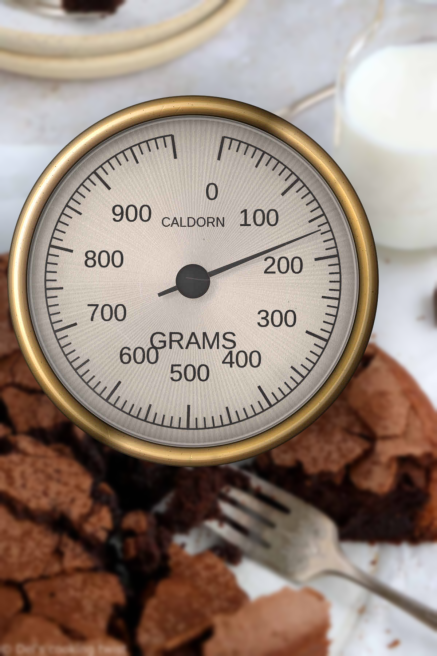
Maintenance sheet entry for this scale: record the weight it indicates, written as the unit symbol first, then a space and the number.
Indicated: g 165
